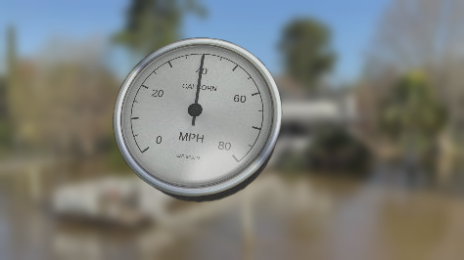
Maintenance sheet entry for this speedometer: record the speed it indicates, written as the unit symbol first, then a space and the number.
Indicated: mph 40
